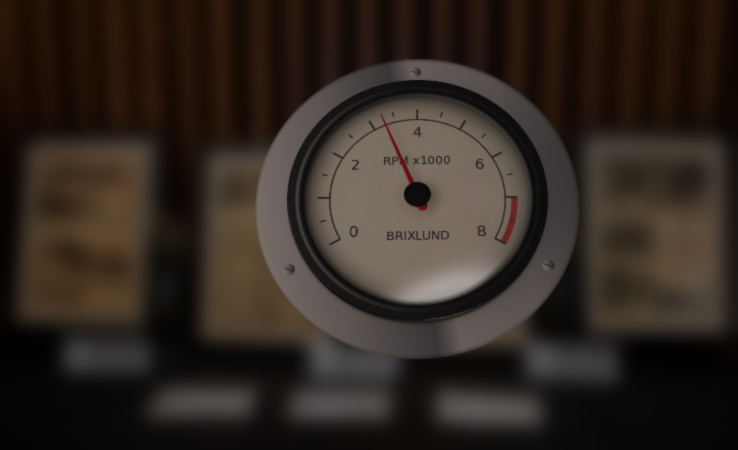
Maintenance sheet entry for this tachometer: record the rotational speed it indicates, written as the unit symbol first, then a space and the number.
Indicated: rpm 3250
